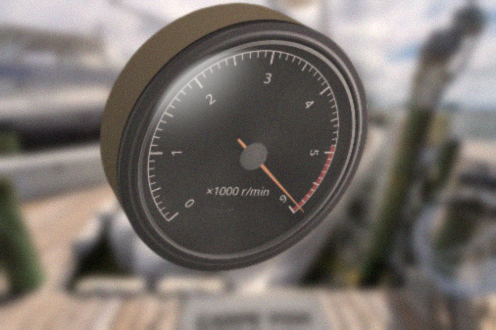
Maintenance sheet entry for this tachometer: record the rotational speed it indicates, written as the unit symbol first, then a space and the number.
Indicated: rpm 5900
